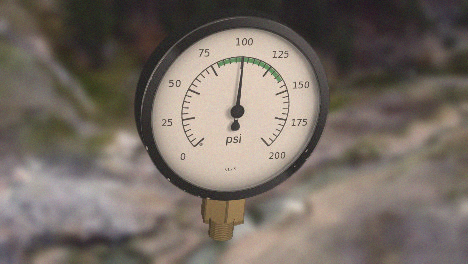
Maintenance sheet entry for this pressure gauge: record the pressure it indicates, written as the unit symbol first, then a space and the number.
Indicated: psi 100
